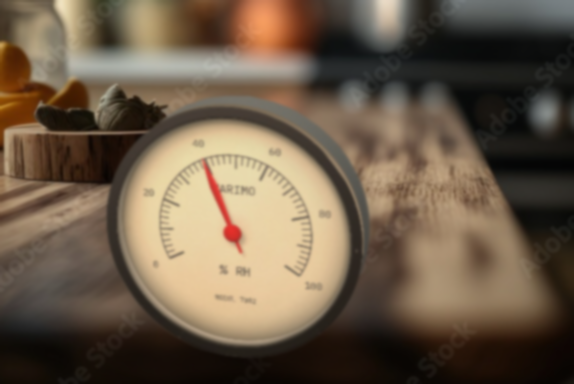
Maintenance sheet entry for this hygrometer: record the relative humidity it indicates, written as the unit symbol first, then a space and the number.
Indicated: % 40
